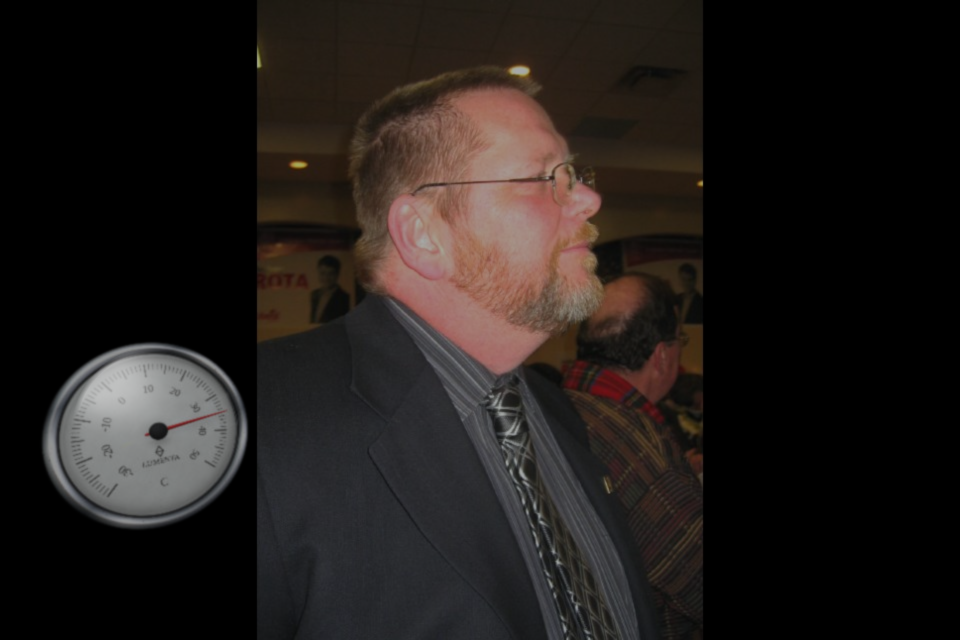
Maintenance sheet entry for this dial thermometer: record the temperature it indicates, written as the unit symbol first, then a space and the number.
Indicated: °C 35
